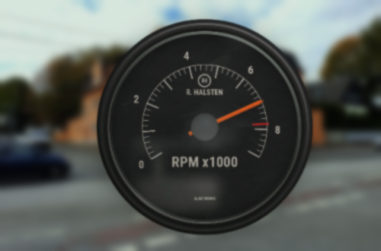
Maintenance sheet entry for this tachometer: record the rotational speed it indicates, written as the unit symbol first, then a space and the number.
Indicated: rpm 7000
